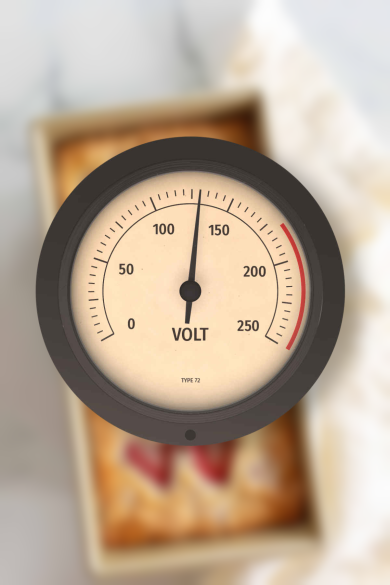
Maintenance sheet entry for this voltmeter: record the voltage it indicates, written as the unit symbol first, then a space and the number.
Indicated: V 130
